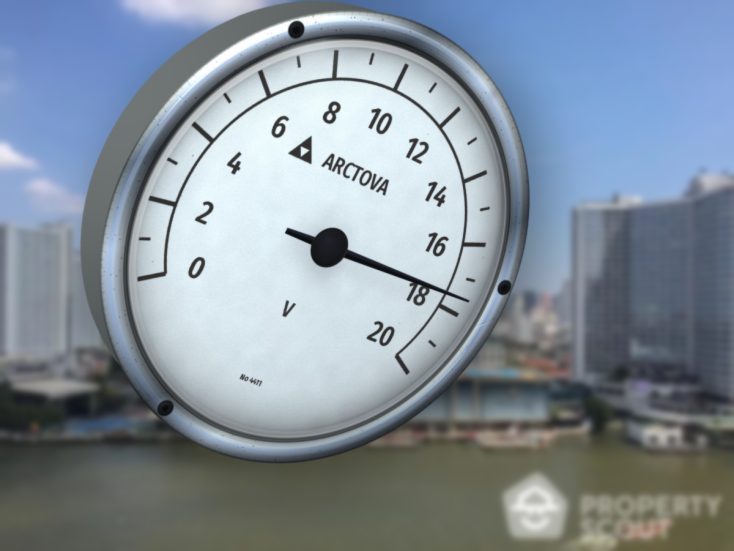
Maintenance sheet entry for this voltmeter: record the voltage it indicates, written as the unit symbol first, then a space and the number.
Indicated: V 17.5
